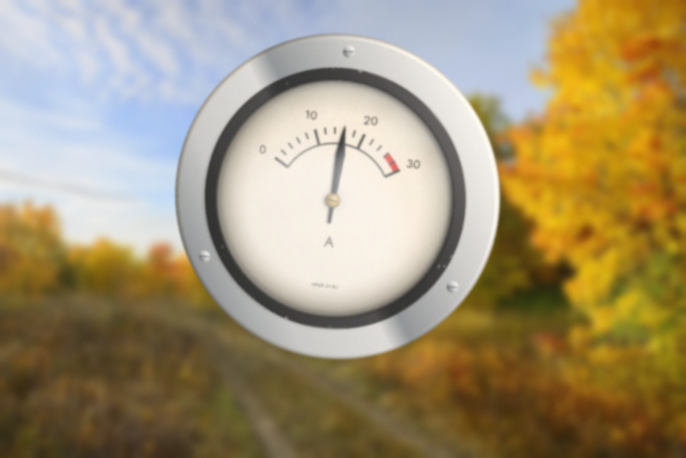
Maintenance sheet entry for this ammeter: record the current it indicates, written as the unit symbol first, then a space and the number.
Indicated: A 16
